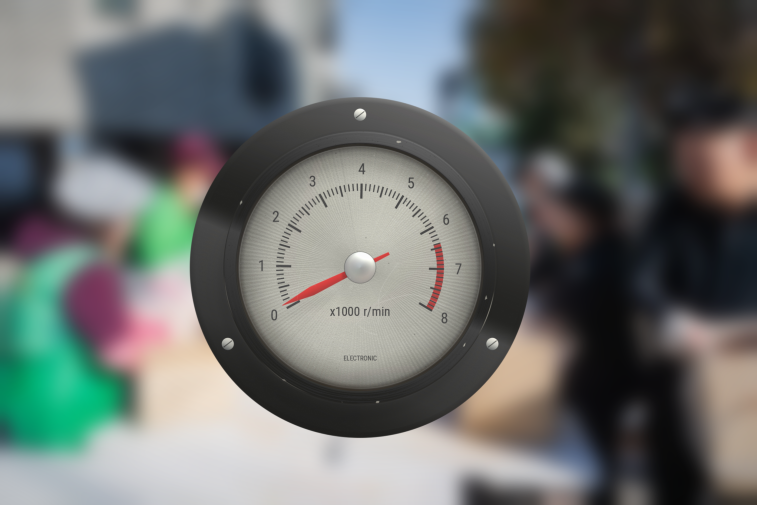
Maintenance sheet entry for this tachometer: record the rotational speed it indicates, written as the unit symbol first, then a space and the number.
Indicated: rpm 100
